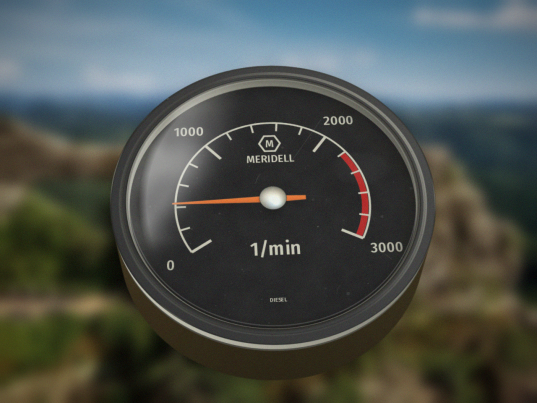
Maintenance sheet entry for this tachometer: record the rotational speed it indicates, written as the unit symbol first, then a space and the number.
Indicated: rpm 400
